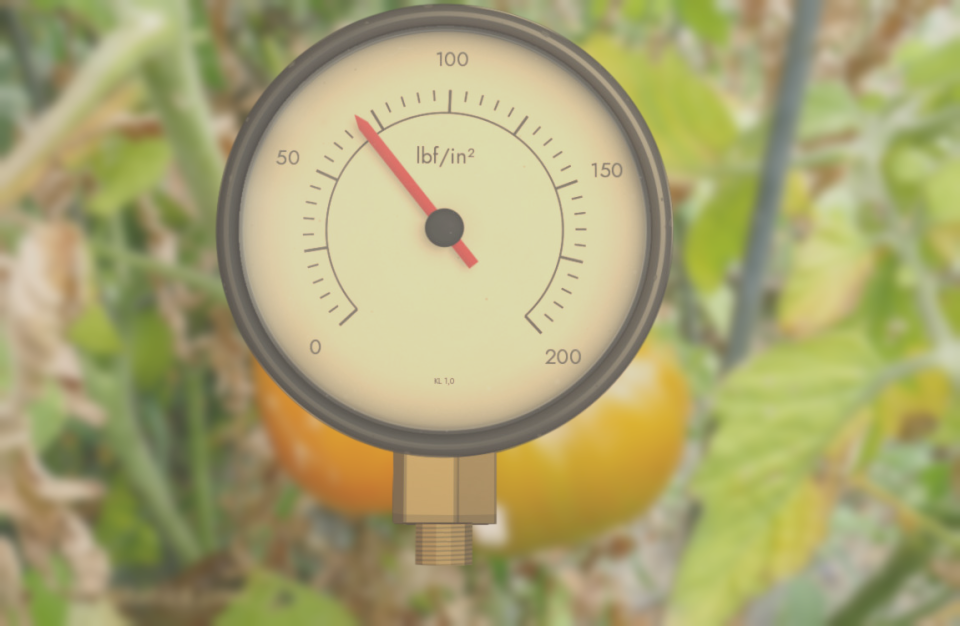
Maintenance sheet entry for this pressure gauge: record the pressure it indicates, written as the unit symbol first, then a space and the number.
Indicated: psi 70
